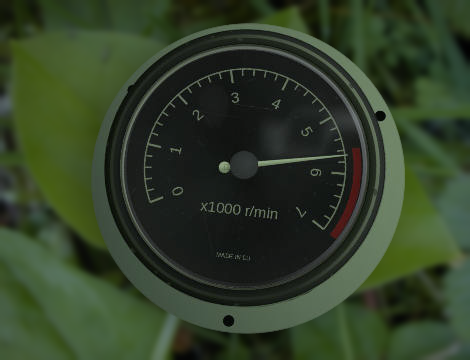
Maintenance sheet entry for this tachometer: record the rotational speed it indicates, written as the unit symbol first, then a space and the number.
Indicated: rpm 5700
